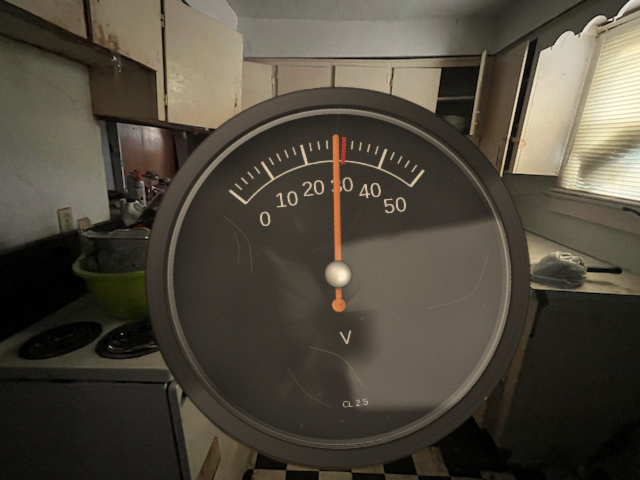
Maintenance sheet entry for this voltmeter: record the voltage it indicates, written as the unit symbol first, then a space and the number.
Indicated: V 28
